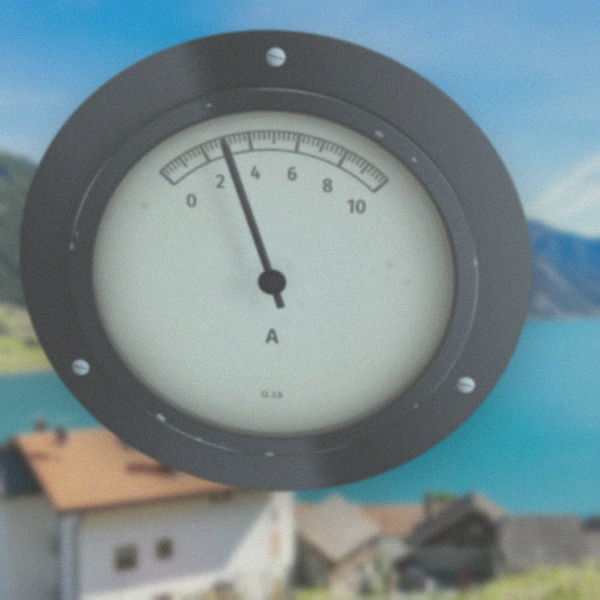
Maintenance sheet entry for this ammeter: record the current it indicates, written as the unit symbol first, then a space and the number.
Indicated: A 3
